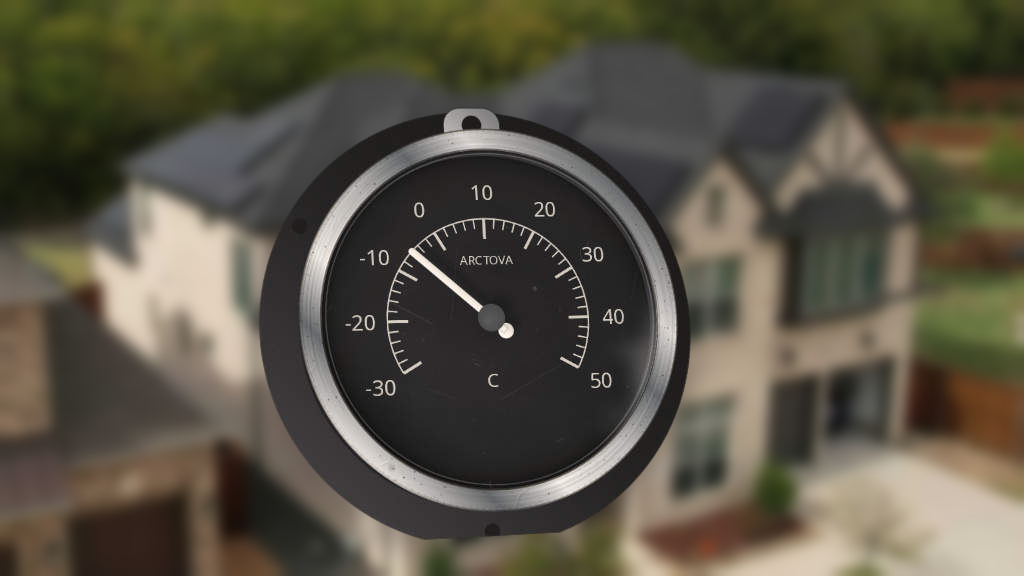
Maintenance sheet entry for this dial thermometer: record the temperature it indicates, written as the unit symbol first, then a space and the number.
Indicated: °C -6
